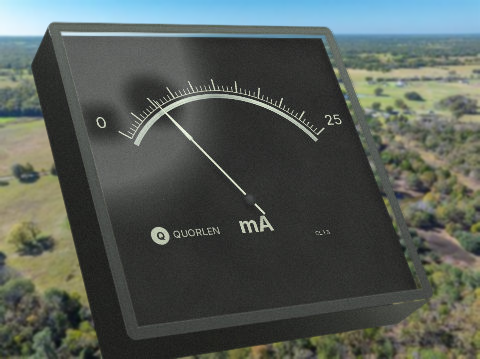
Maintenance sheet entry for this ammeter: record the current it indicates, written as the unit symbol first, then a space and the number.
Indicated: mA 5
